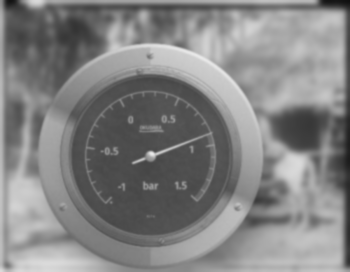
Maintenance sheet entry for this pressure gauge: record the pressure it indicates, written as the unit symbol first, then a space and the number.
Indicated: bar 0.9
